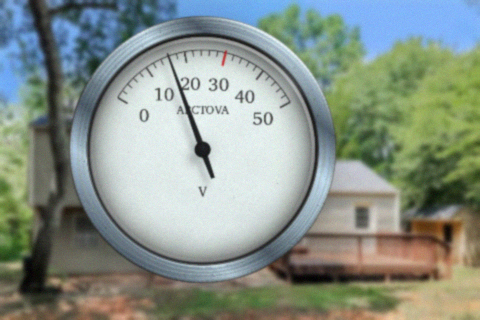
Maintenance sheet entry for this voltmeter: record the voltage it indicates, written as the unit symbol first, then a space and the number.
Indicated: V 16
